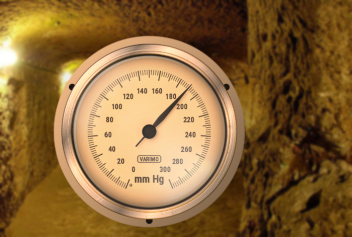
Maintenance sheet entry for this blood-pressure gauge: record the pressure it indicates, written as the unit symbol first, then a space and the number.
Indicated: mmHg 190
